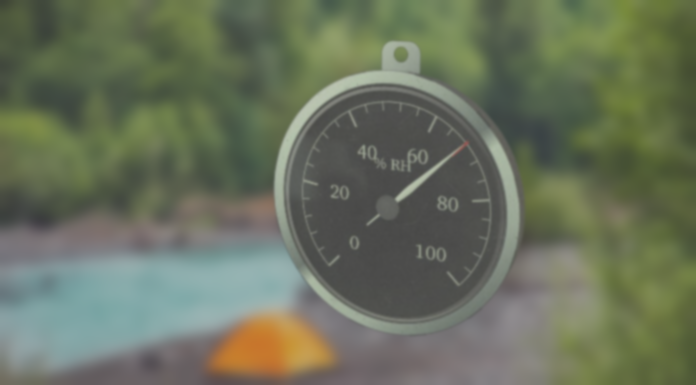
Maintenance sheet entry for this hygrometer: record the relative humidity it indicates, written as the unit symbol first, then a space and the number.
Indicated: % 68
